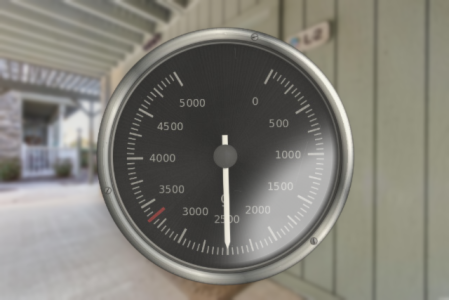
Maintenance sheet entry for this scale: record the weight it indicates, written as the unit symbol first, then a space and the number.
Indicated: g 2500
